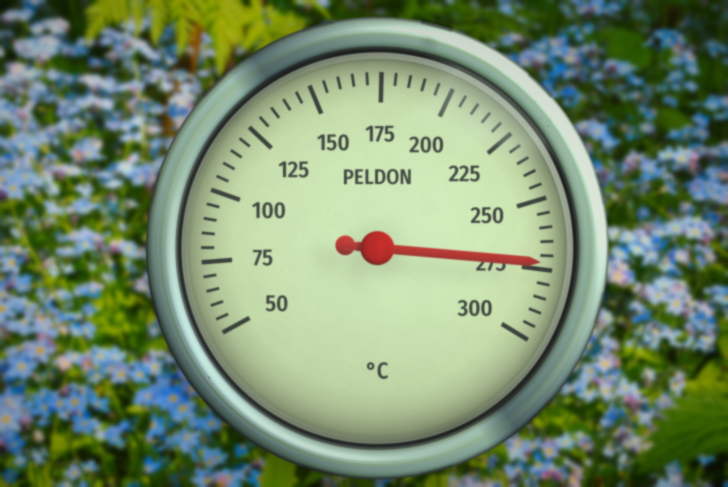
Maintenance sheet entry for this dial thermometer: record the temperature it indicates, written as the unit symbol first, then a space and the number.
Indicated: °C 272.5
